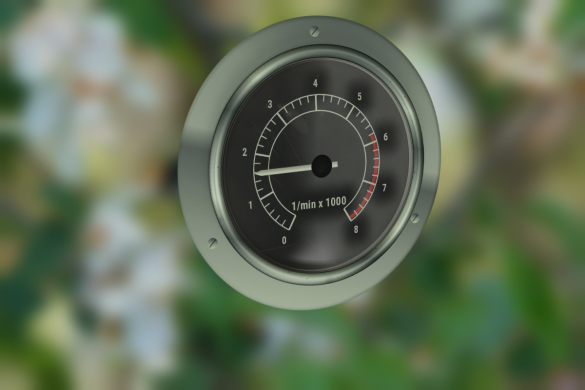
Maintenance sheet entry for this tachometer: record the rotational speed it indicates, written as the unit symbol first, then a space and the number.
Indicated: rpm 1600
